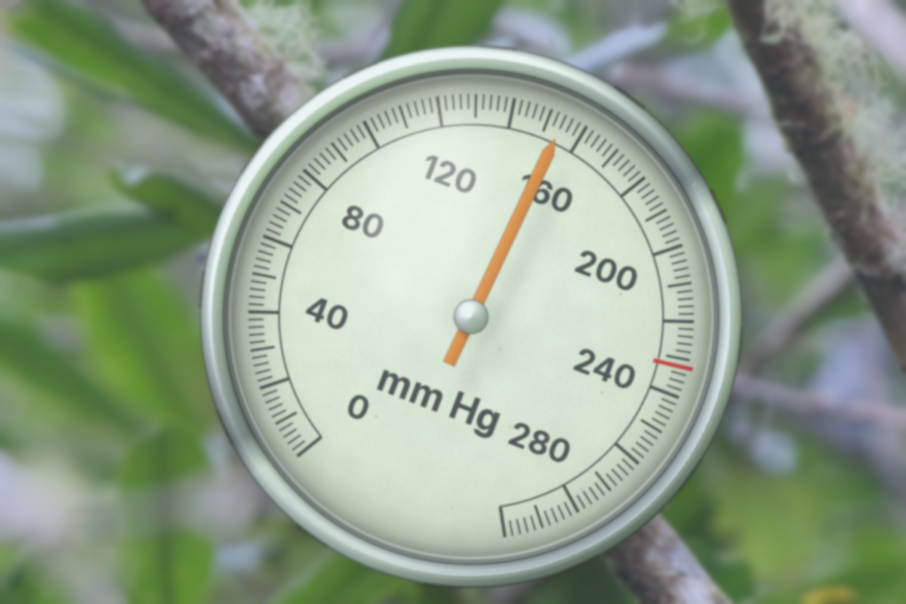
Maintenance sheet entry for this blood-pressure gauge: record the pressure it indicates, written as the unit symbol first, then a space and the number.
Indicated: mmHg 154
